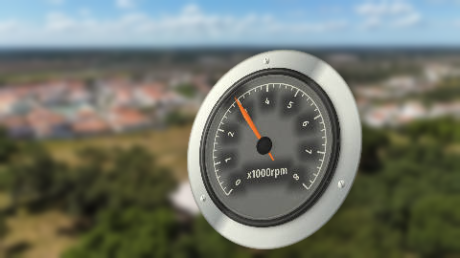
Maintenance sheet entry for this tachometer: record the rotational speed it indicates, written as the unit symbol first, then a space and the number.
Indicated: rpm 3000
